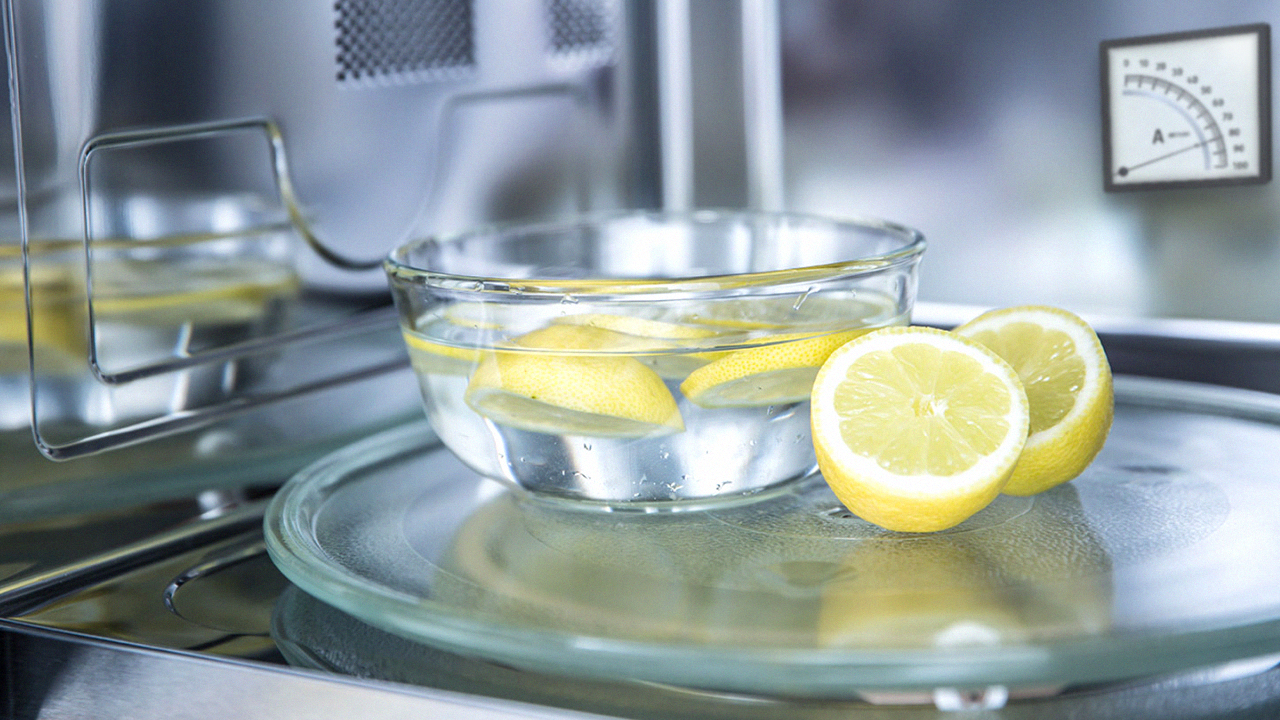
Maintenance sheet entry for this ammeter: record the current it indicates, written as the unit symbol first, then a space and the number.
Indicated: A 80
